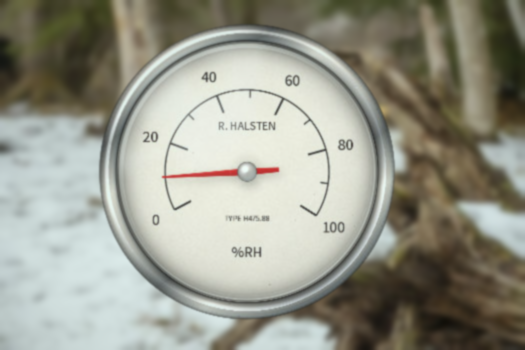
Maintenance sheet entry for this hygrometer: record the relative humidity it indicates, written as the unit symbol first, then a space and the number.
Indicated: % 10
